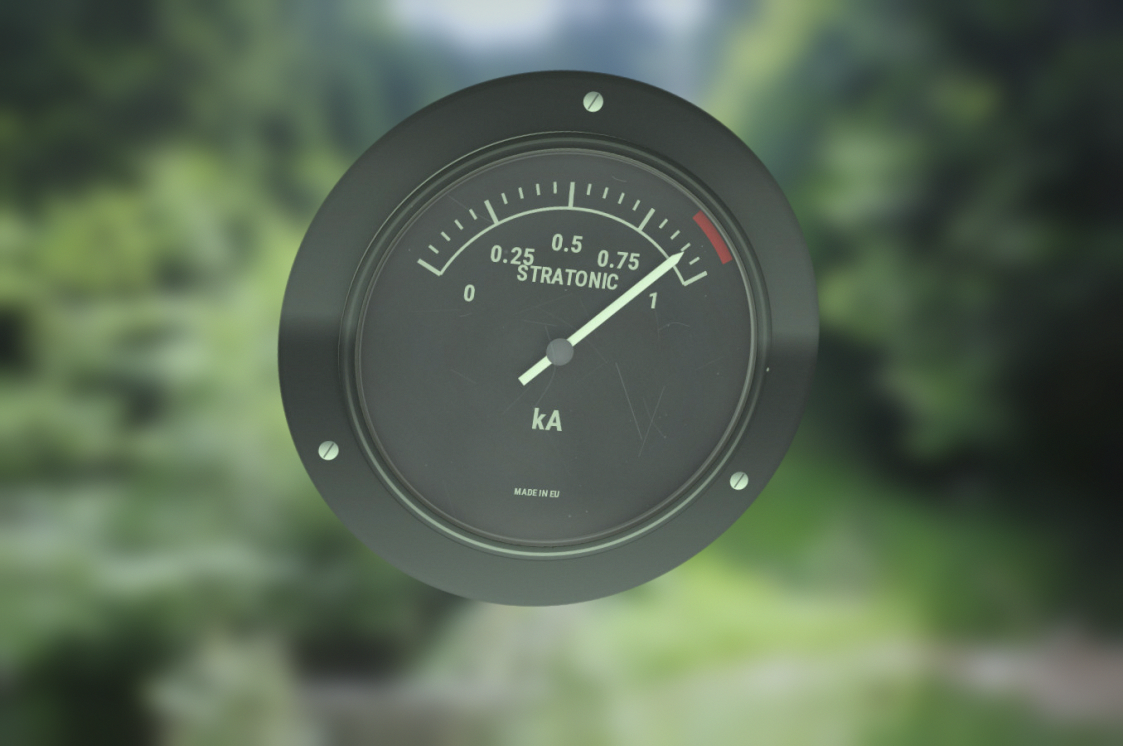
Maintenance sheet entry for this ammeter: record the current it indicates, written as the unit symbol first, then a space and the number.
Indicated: kA 0.9
